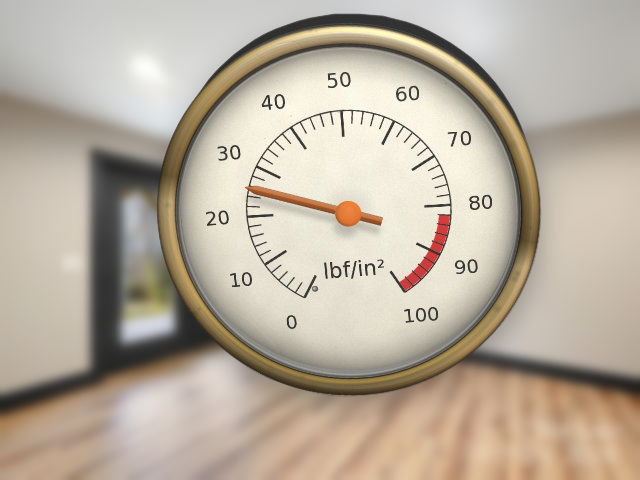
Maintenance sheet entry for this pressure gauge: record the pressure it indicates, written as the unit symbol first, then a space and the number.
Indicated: psi 26
